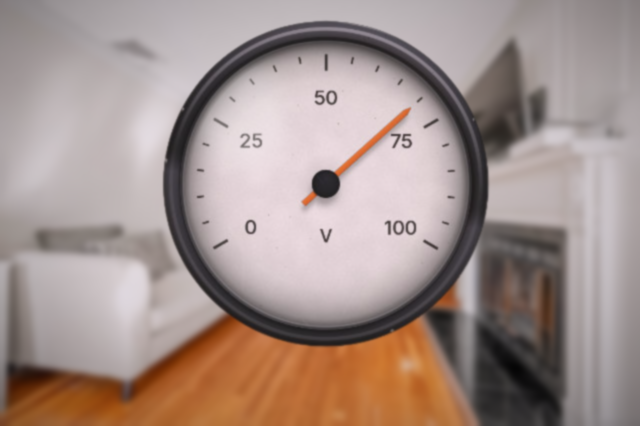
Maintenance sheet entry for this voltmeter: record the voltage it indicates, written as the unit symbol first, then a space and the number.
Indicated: V 70
